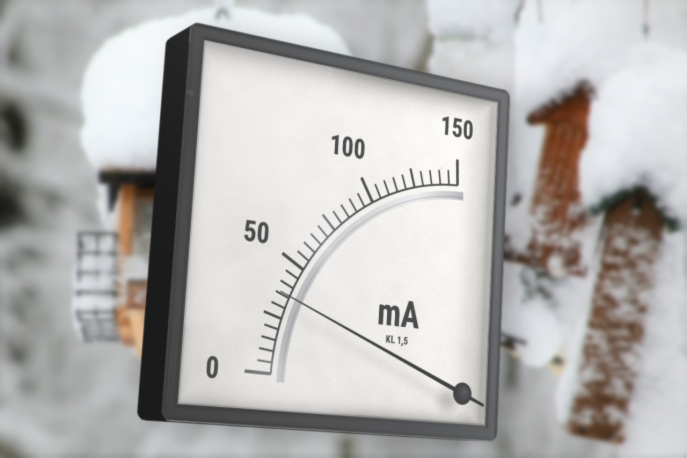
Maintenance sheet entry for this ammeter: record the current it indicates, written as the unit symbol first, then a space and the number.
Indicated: mA 35
